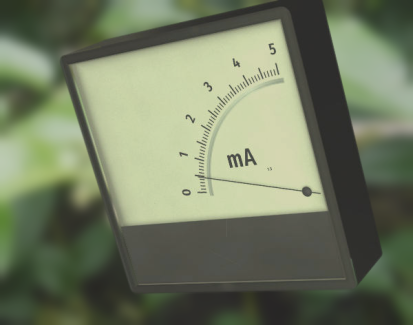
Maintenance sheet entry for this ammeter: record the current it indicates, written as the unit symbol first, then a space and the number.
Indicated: mA 0.5
